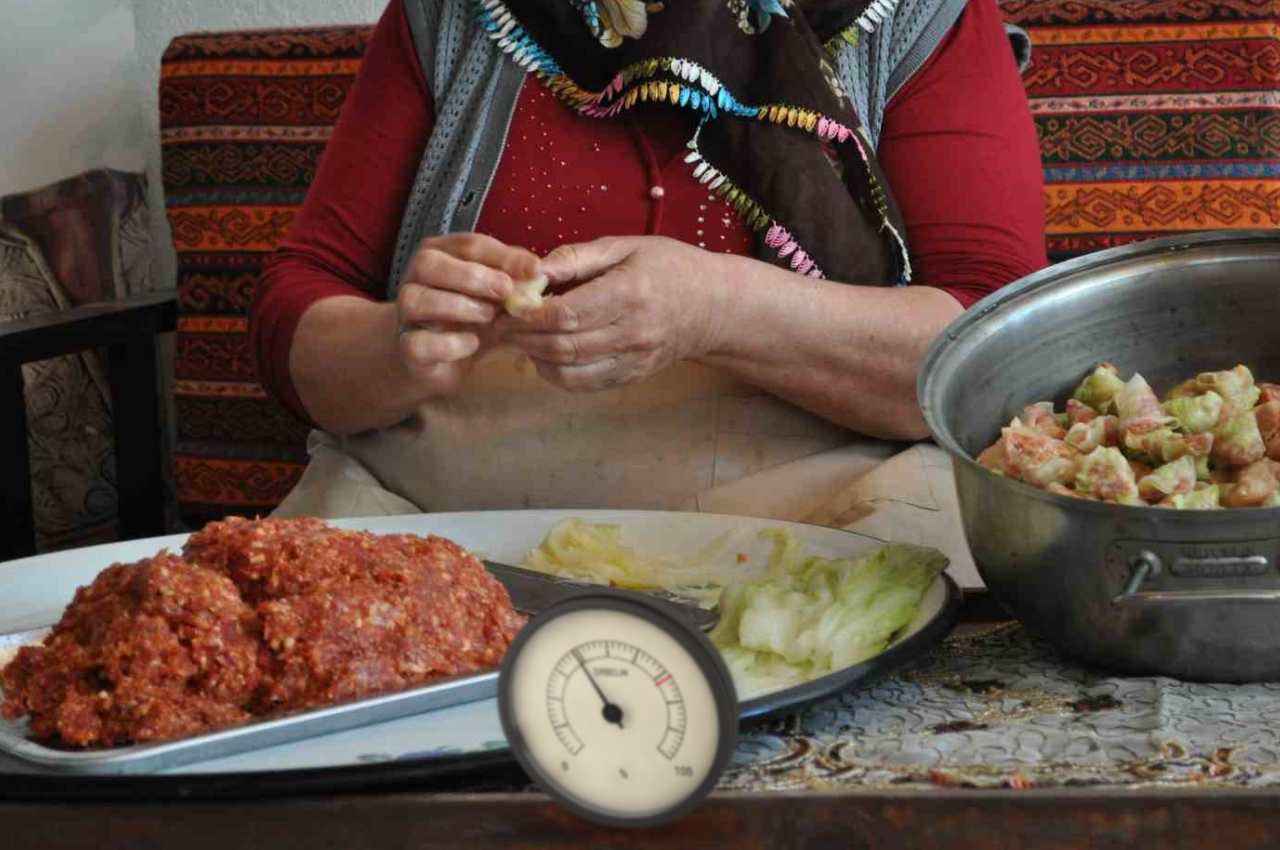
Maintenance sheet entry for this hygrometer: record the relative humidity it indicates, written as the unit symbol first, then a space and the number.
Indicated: % 40
